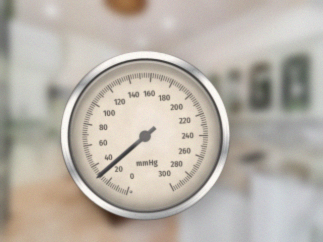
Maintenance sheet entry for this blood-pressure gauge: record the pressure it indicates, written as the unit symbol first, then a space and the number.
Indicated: mmHg 30
